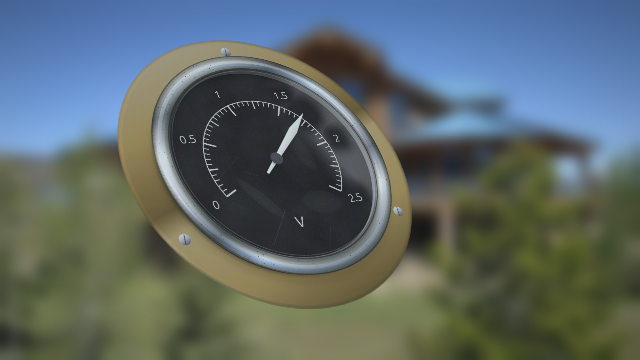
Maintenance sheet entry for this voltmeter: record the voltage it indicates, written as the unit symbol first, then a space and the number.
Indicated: V 1.7
